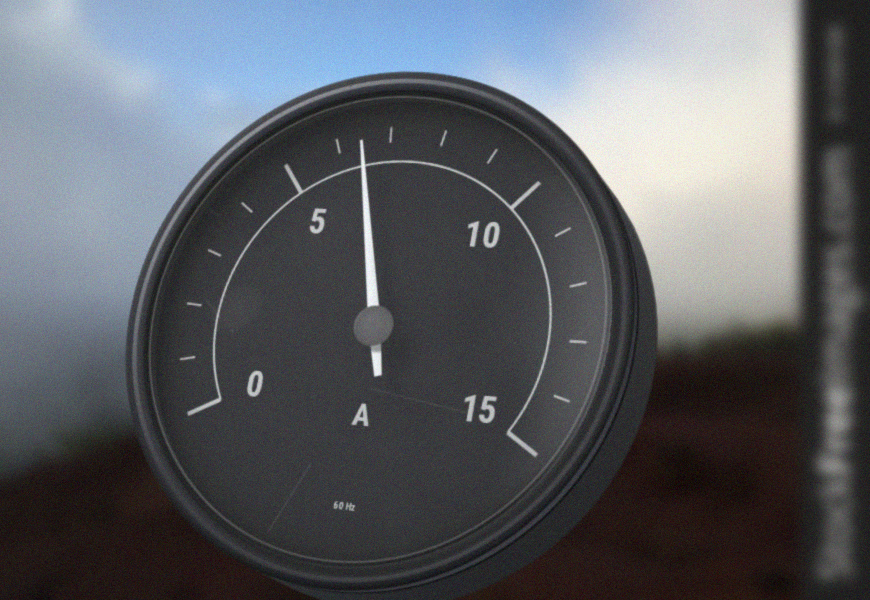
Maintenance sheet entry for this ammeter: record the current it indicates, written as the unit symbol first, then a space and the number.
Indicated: A 6.5
